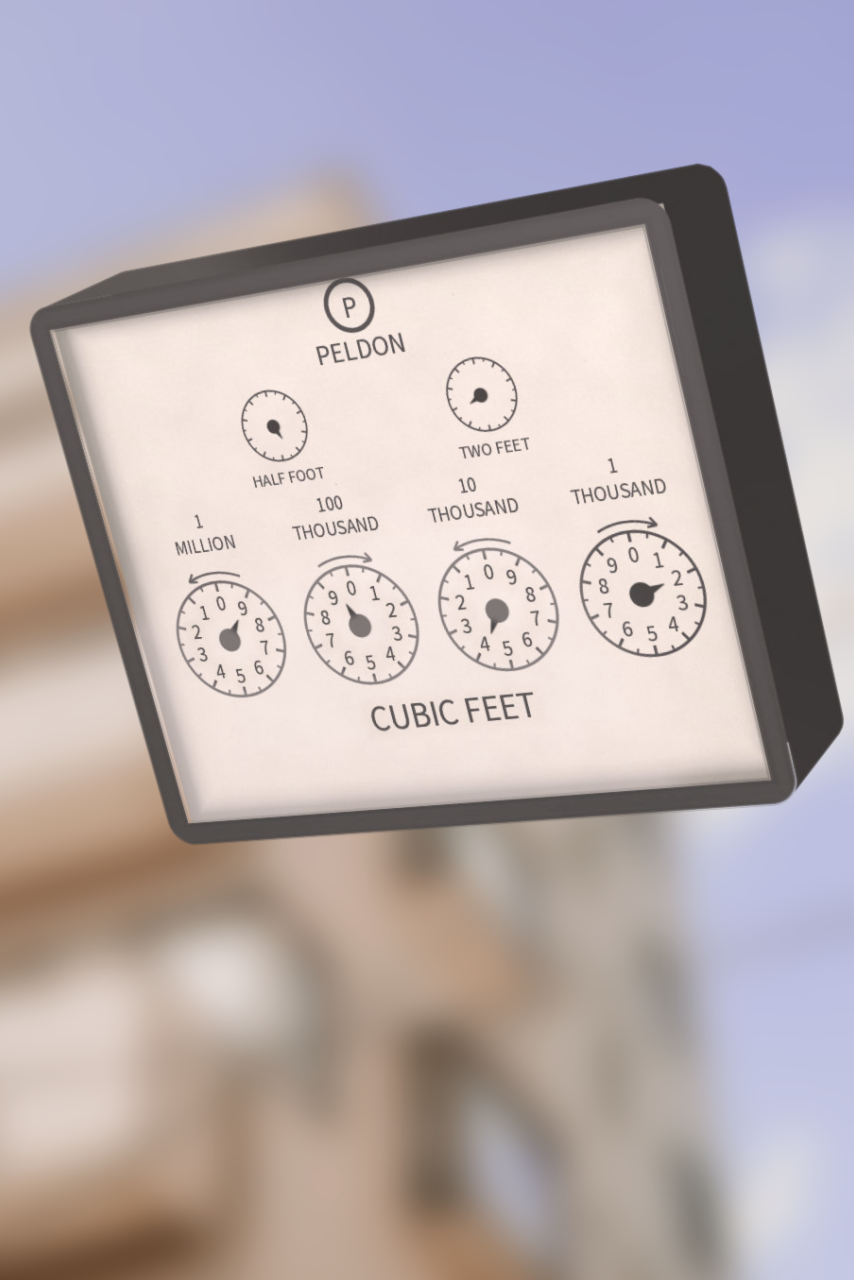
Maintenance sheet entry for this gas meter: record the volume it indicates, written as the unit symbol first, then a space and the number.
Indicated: ft³ 894200
